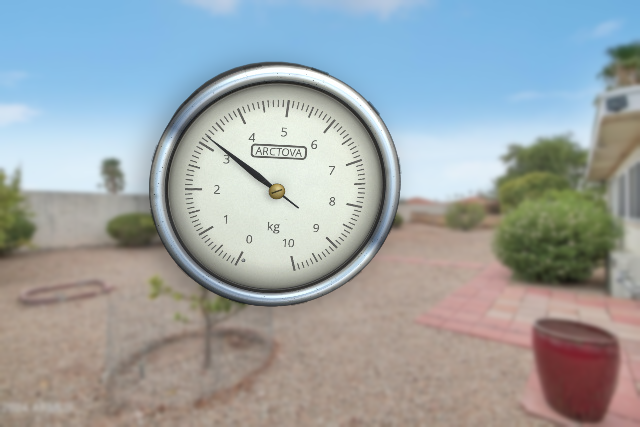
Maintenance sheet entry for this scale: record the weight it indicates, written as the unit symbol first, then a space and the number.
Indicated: kg 3.2
